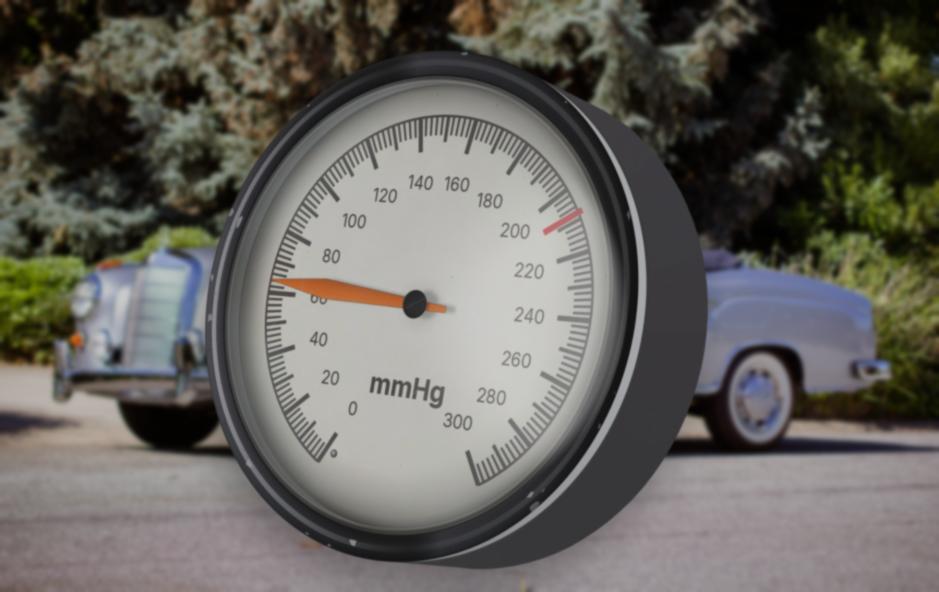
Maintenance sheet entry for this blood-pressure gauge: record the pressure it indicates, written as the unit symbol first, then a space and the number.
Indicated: mmHg 64
